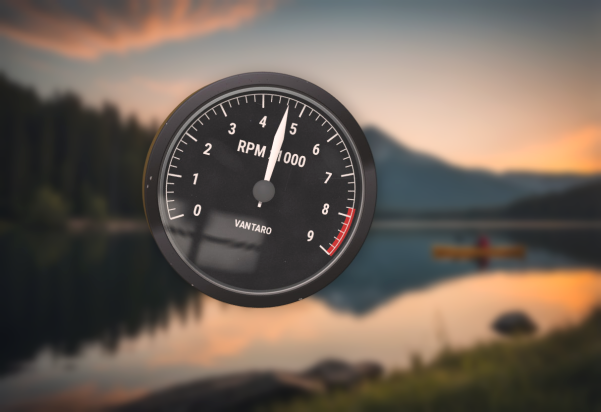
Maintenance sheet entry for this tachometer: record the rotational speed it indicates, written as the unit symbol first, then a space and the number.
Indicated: rpm 4600
